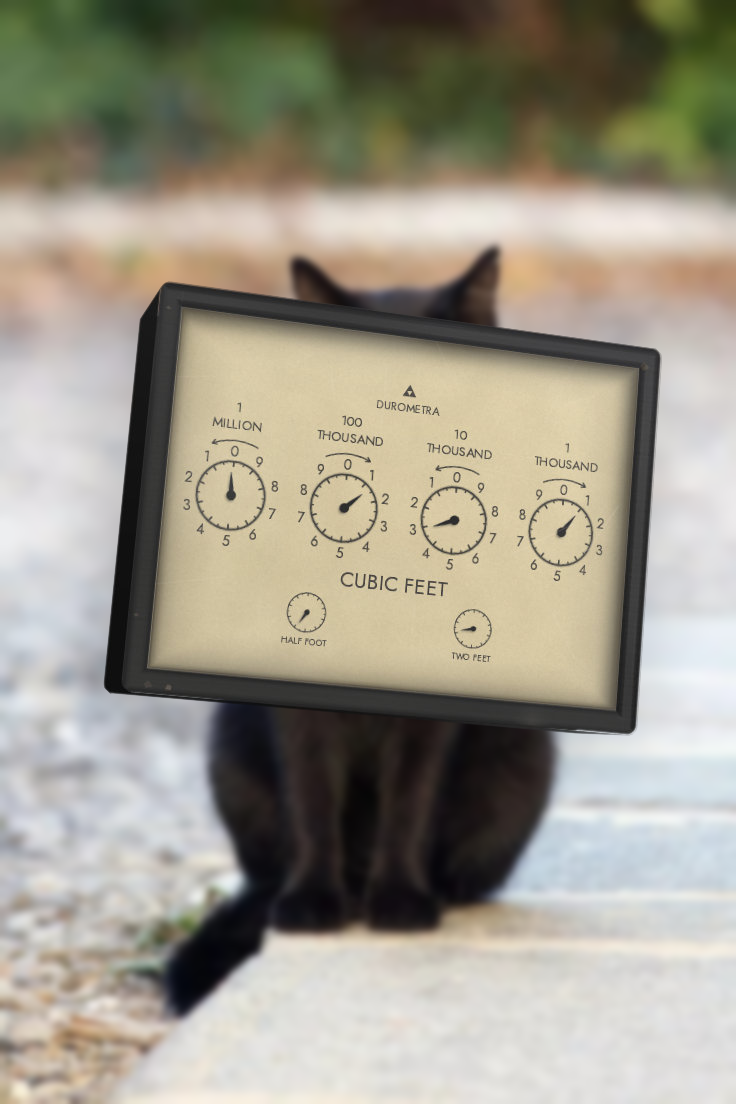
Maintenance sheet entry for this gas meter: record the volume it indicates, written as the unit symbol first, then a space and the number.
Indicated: ft³ 13100
